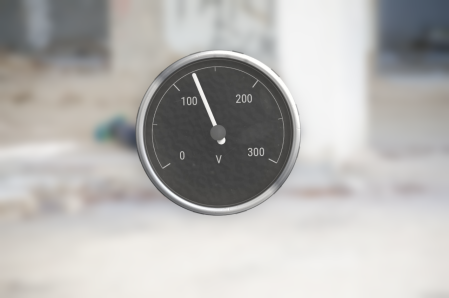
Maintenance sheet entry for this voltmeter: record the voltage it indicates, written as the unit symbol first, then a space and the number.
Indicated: V 125
